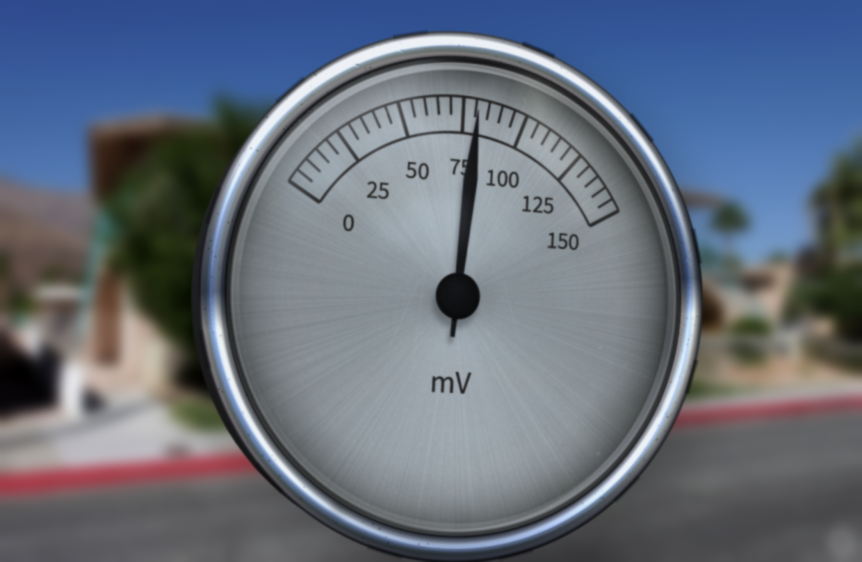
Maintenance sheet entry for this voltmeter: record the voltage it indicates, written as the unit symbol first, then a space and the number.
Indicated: mV 80
